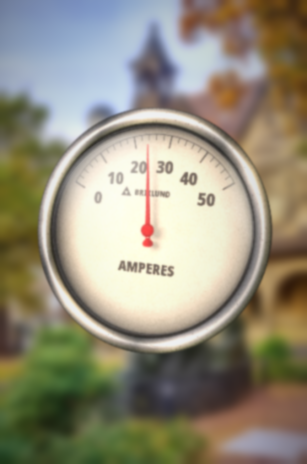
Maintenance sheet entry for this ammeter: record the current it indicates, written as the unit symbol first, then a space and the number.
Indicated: A 24
